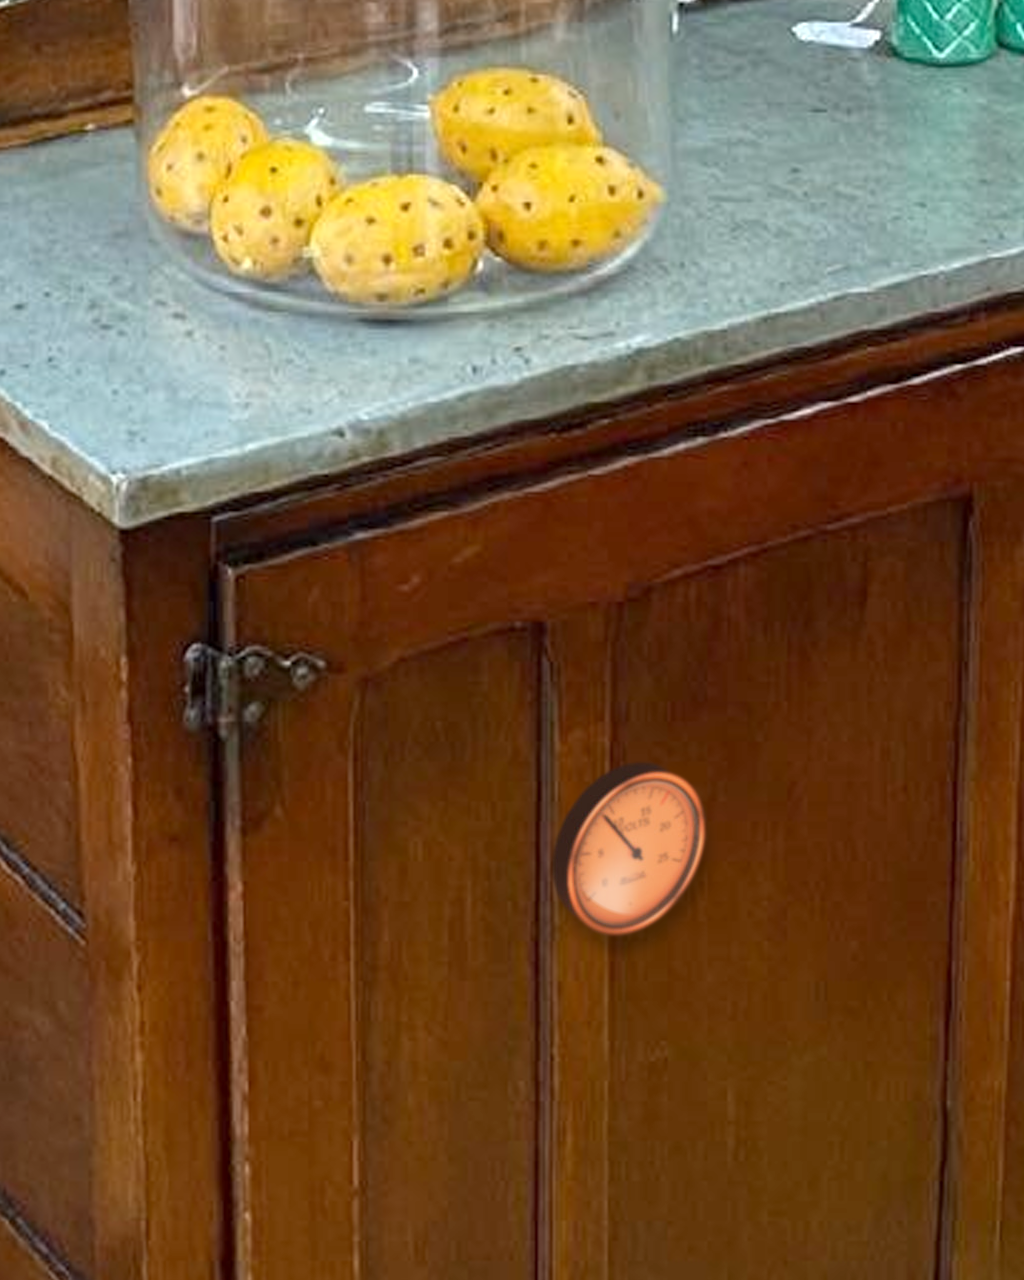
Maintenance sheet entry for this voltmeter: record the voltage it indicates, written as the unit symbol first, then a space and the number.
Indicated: V 9
